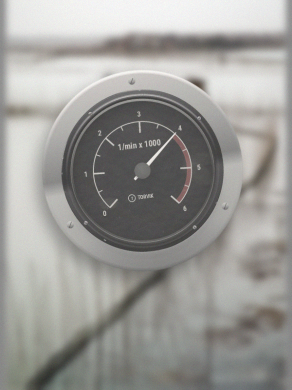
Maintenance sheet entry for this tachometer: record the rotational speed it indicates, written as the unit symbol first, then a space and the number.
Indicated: rpm 4000
